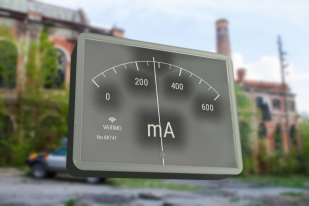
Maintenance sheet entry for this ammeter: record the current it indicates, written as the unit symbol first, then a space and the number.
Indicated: mA 275
